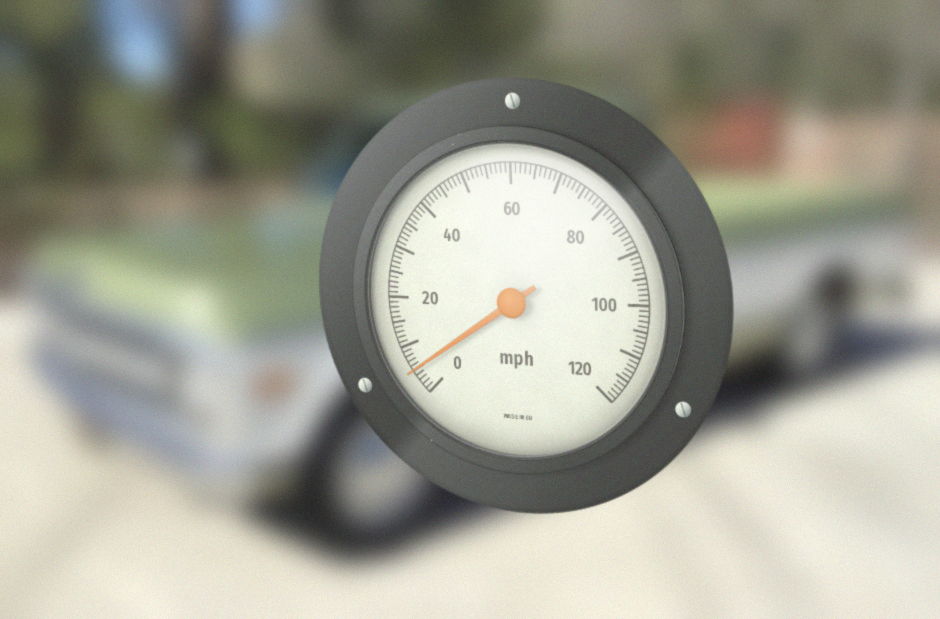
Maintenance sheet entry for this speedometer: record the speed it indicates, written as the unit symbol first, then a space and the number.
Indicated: mph 5
